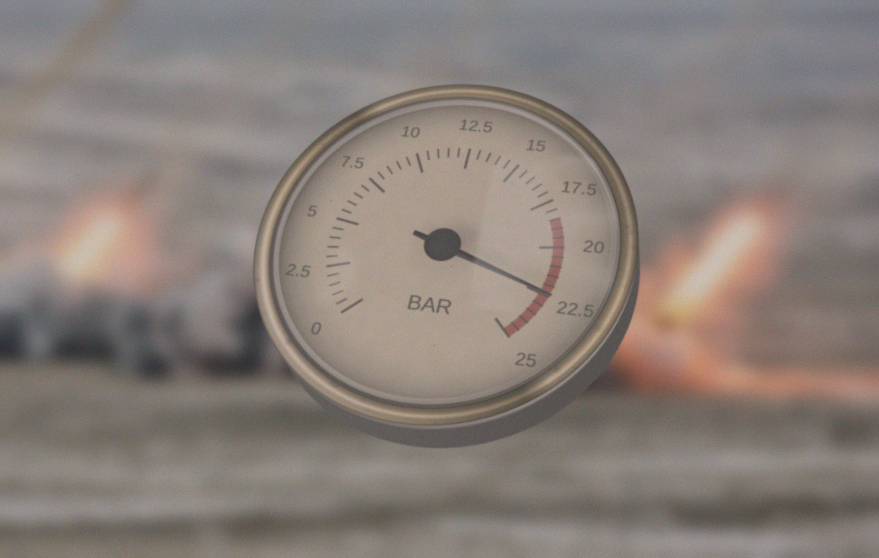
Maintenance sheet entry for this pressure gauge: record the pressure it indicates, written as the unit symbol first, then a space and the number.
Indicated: bar 22.5
